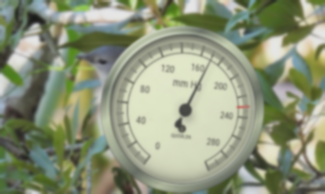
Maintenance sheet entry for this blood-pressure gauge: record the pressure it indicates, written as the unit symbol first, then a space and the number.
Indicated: mmHg 170
